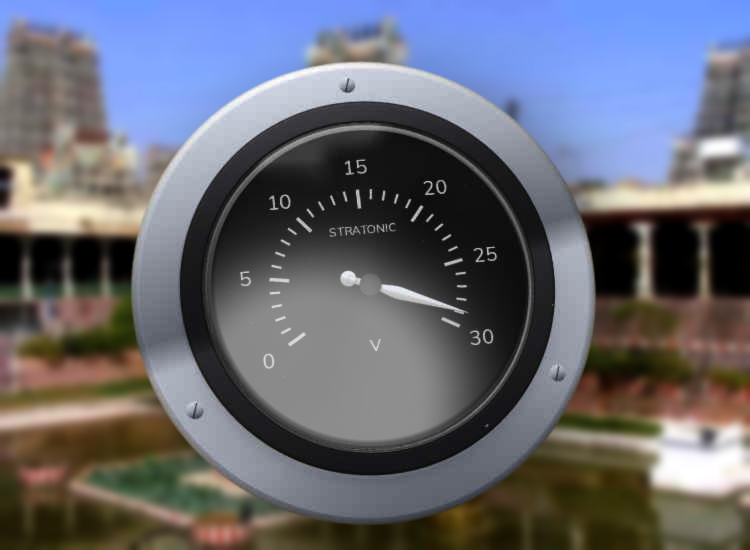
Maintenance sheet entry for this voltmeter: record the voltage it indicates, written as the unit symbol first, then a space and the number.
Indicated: V 29
